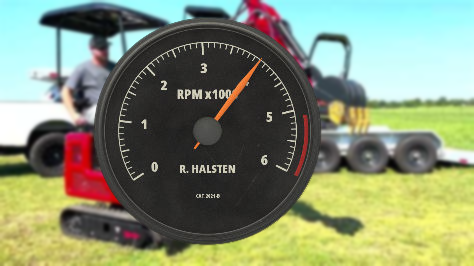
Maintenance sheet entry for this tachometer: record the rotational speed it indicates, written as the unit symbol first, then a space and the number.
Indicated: rpm 4000
